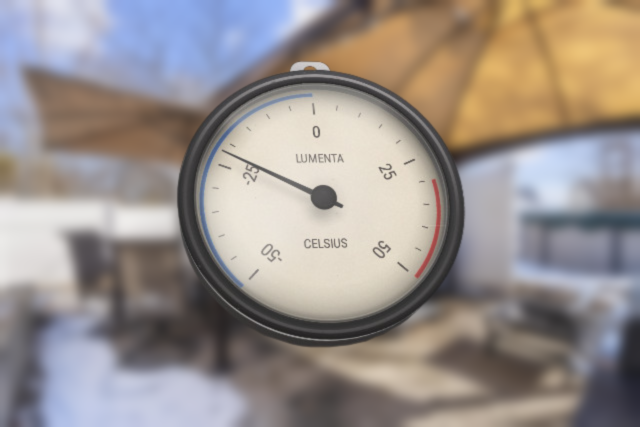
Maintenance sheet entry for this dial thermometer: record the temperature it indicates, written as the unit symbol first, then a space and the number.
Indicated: °C -22.5
